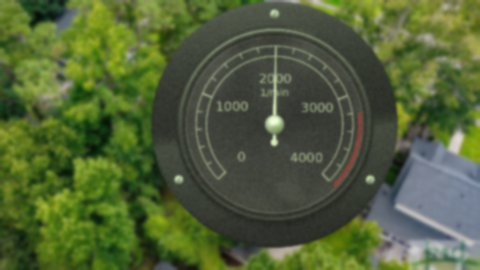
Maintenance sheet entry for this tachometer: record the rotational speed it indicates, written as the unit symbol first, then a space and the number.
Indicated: rpm 2000
